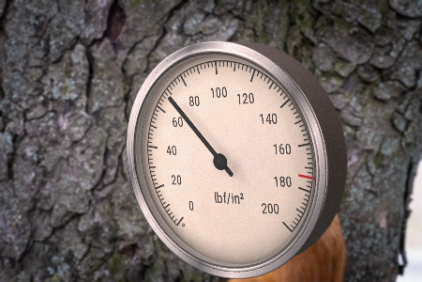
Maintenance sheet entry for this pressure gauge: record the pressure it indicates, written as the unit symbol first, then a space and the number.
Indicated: psi 70
